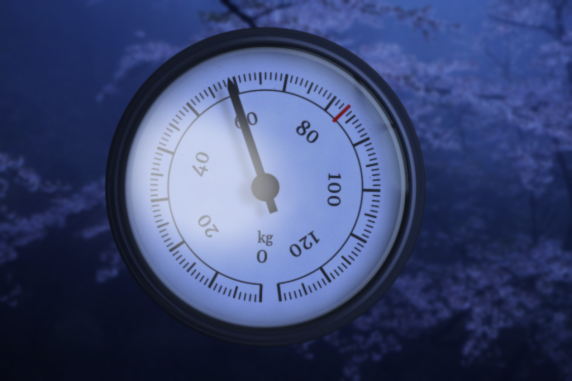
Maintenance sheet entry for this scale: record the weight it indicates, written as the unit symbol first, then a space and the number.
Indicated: kg 59
